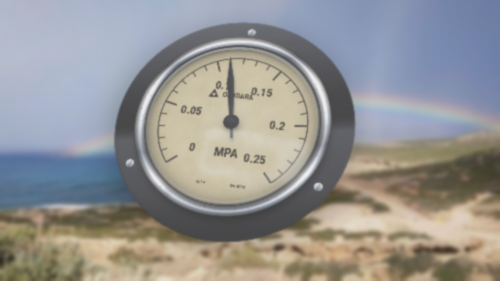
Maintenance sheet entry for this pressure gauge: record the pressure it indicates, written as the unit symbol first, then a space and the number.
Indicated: MPa 0.11
